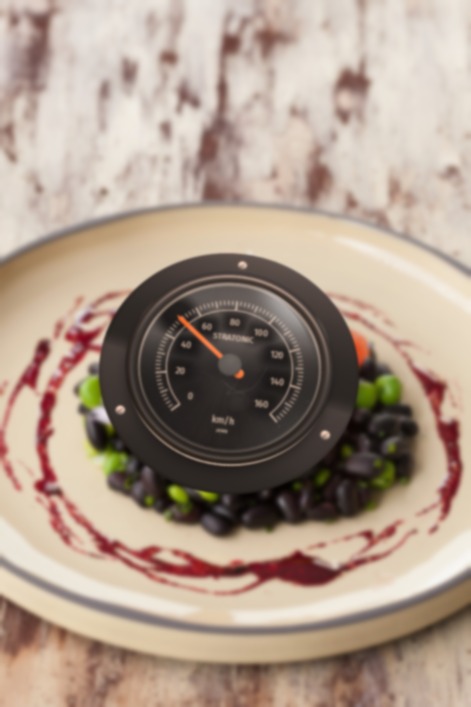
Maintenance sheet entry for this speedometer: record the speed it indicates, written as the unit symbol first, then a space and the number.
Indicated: km/h 50
